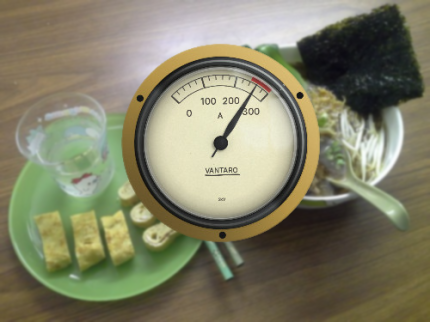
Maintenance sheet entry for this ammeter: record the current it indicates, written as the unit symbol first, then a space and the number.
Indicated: A 260
